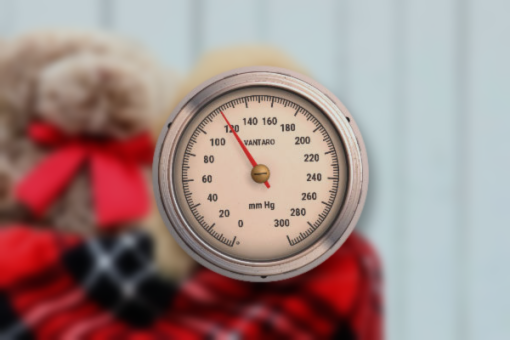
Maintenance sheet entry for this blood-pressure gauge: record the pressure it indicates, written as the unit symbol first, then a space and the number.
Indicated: mmHg 120
